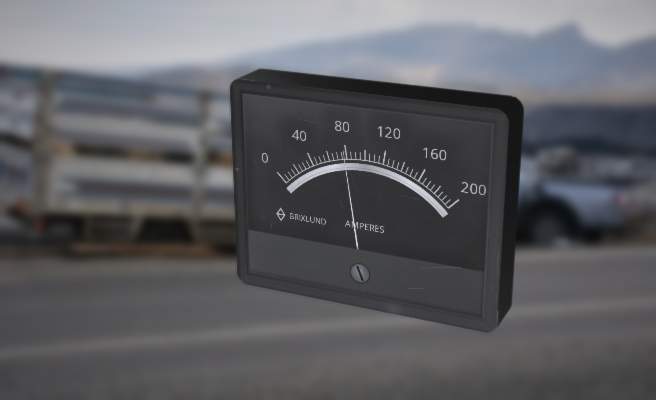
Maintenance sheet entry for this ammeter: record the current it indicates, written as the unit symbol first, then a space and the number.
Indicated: A 80
